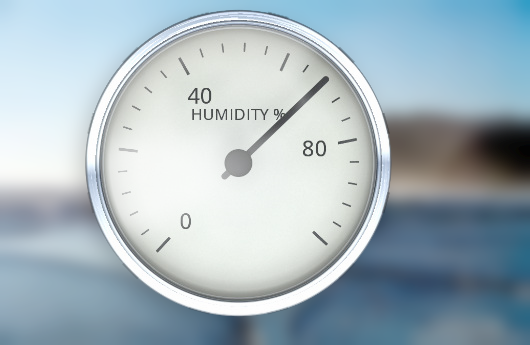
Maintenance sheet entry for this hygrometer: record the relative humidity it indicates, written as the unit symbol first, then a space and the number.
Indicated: % 68
